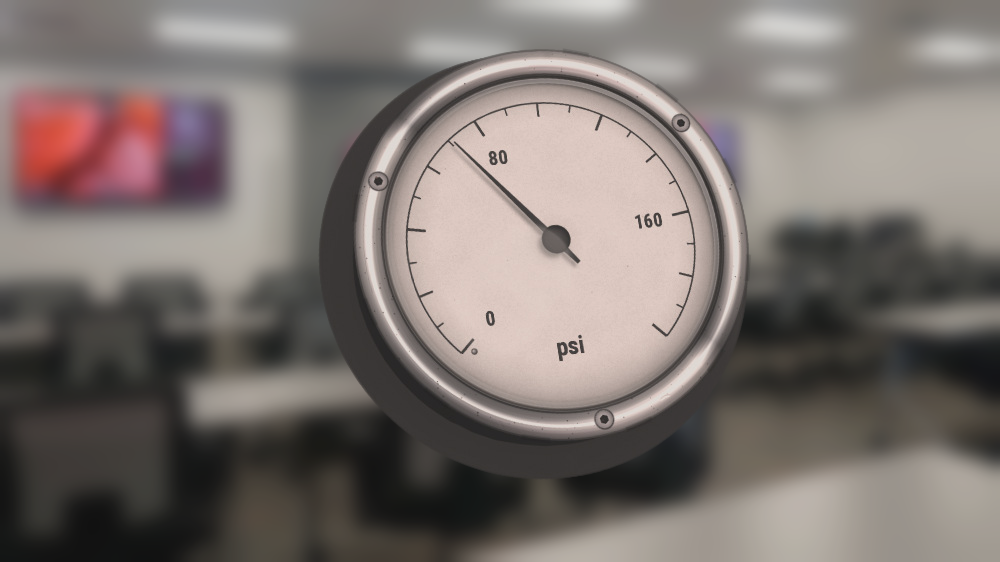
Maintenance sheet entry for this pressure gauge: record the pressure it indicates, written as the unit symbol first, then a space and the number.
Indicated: psi 70
